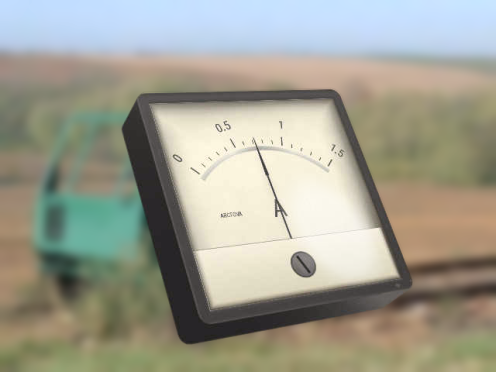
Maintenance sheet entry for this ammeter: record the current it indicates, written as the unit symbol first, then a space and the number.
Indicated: A 0.7
